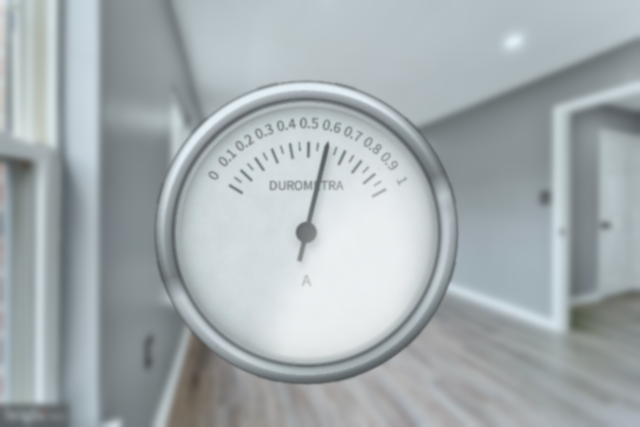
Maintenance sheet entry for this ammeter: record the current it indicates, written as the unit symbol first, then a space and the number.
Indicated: A 0.6
